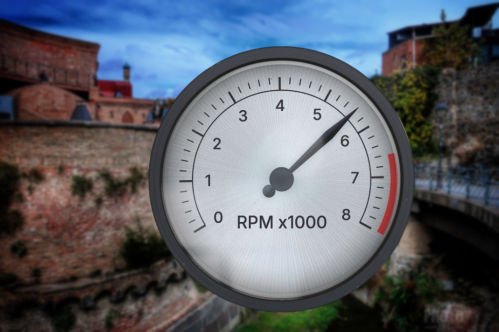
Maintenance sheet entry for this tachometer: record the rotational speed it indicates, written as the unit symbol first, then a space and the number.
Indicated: rpm 5600
